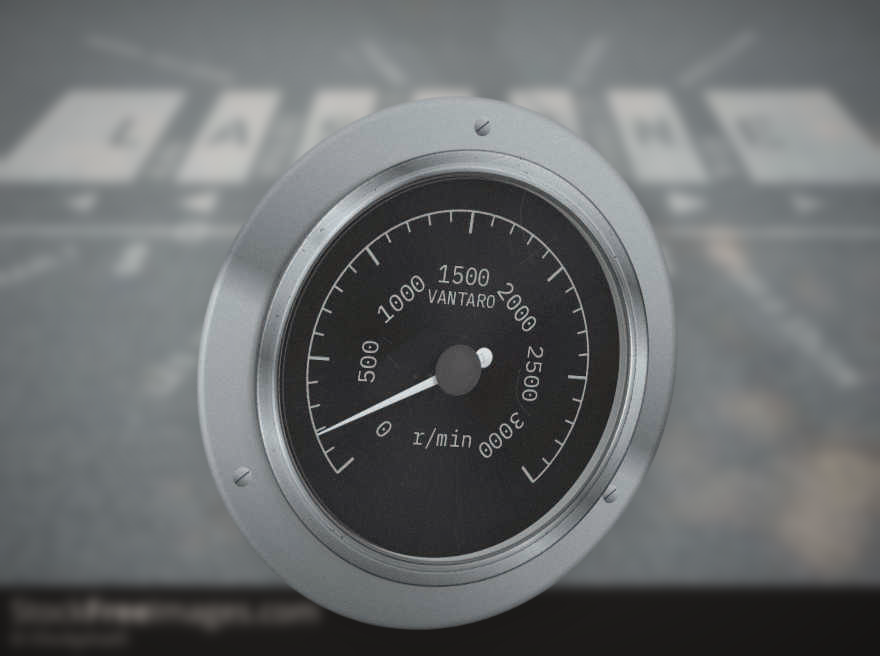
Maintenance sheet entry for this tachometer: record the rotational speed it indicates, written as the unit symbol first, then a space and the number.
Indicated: rpm 200
